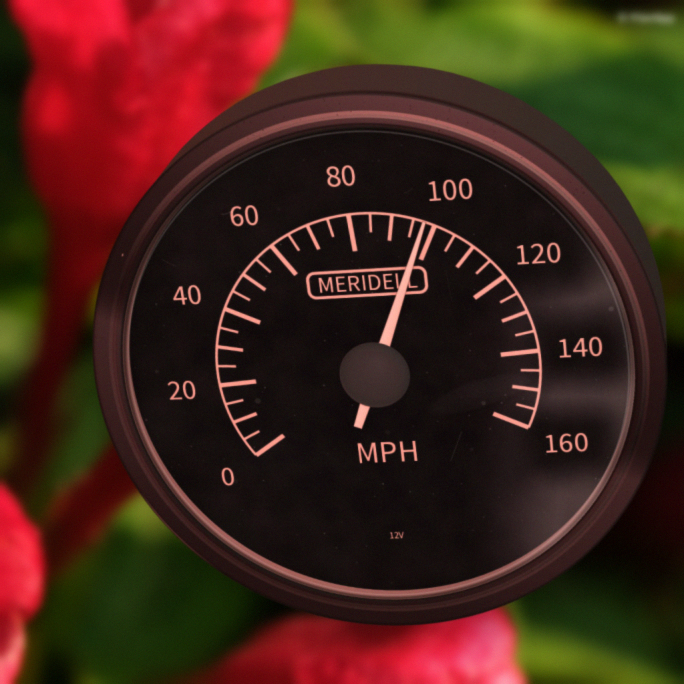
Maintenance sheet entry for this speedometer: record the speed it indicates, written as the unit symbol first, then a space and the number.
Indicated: mph 97.5
